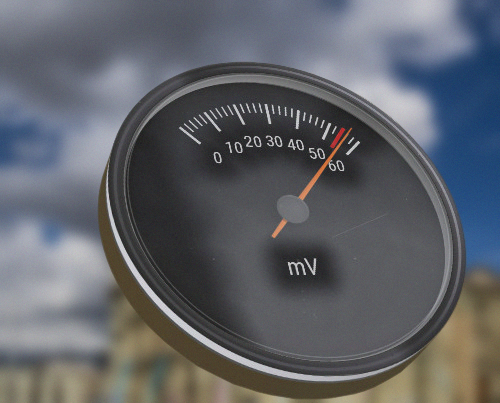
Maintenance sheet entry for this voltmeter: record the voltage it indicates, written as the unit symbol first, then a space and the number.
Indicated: mV 56
